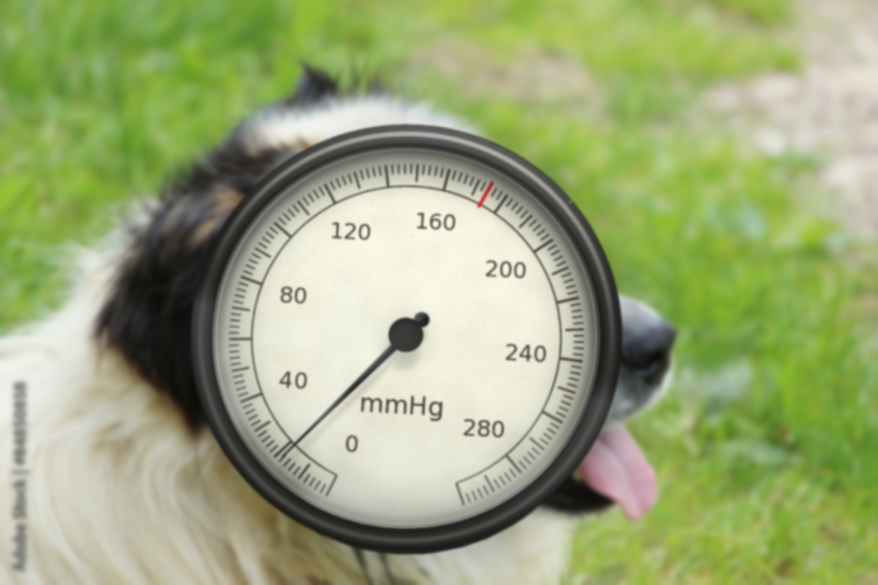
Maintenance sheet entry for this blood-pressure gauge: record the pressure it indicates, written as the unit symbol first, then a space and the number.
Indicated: mmHg 18
